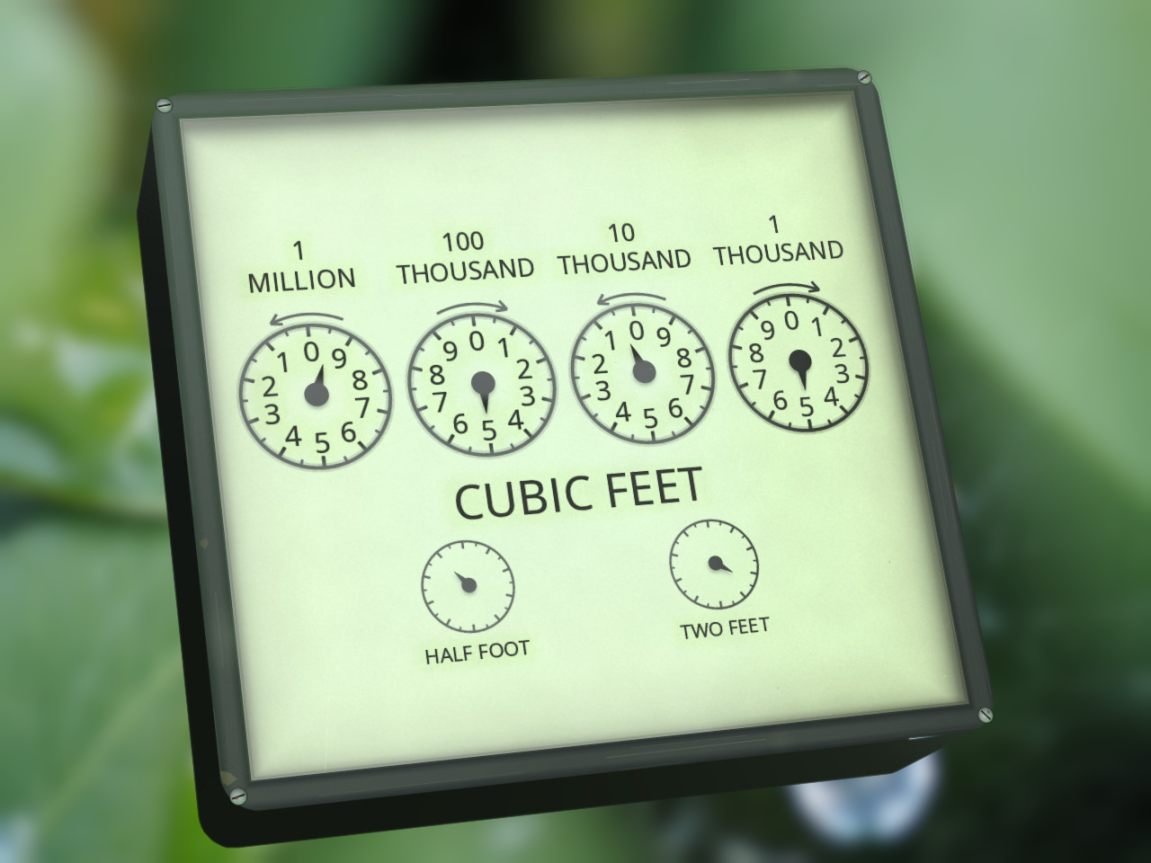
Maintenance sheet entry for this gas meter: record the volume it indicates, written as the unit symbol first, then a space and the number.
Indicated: ft³ 950500
